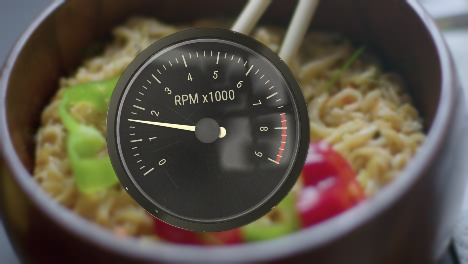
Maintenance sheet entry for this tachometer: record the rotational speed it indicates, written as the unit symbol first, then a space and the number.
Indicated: rpm 1600
